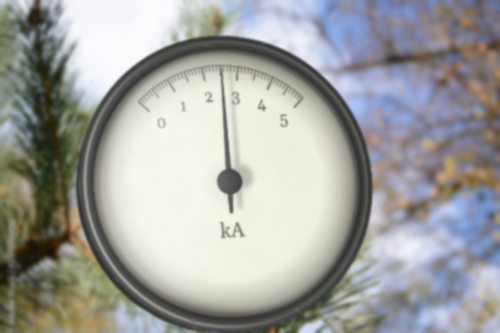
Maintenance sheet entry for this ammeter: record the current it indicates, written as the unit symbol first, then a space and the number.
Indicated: kA 2.5
